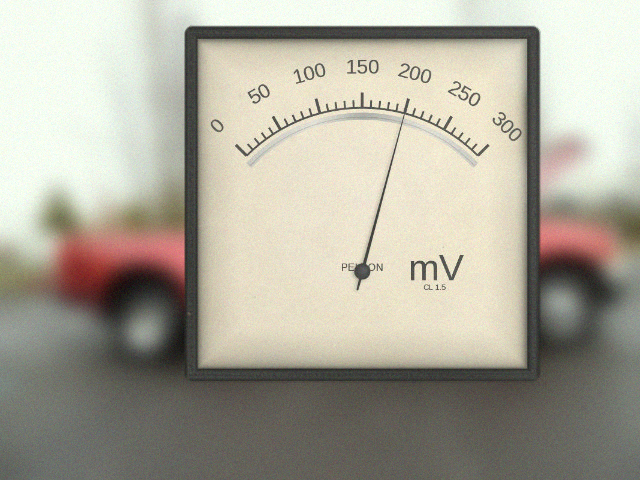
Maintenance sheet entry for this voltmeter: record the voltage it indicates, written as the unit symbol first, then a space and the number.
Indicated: mV 200
